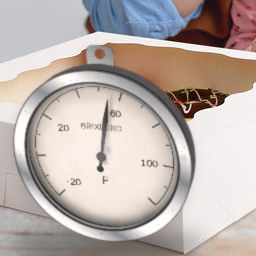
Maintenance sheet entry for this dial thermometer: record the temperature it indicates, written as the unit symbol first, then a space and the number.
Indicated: °F 55
